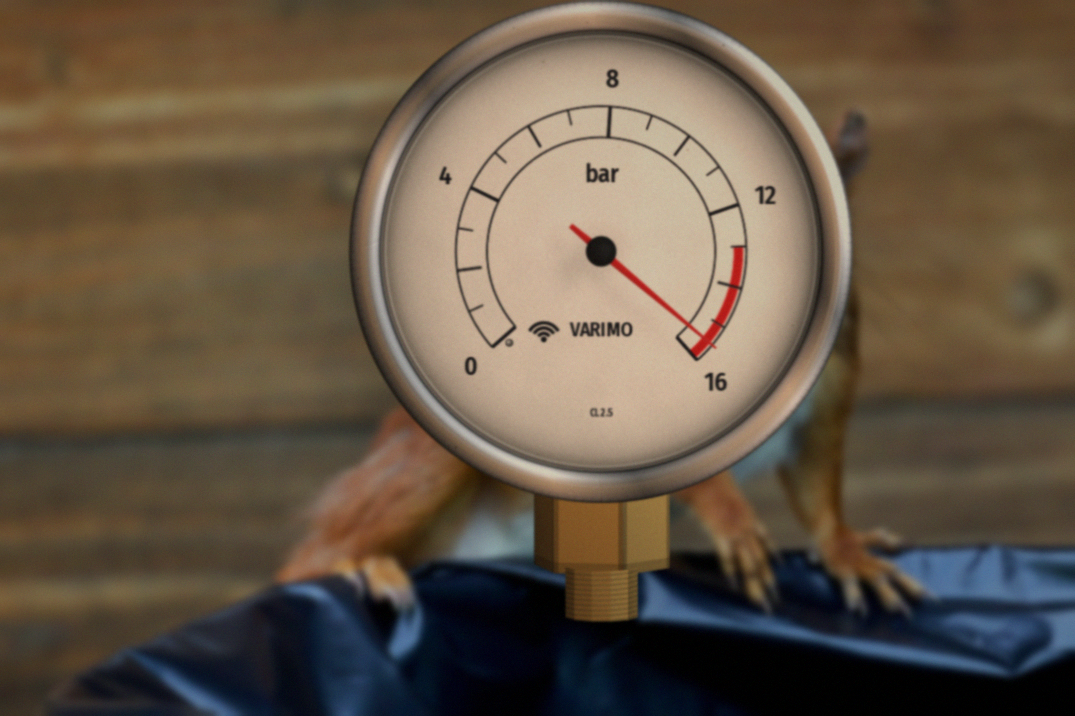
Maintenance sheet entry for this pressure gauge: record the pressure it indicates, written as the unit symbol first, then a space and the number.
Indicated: bar 15.5
